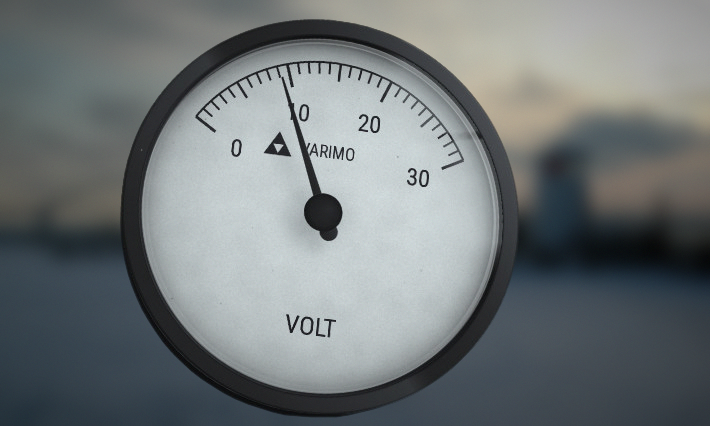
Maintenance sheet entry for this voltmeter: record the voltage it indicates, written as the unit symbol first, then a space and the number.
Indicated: V 9
